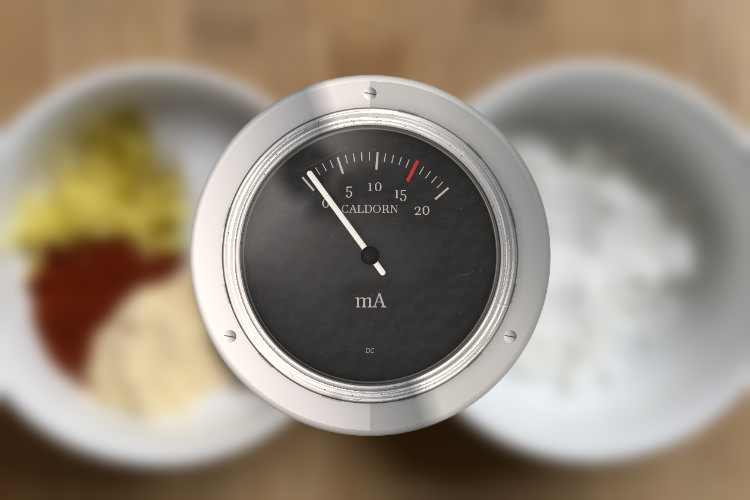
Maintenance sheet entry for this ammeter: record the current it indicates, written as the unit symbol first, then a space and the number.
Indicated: mA 1
